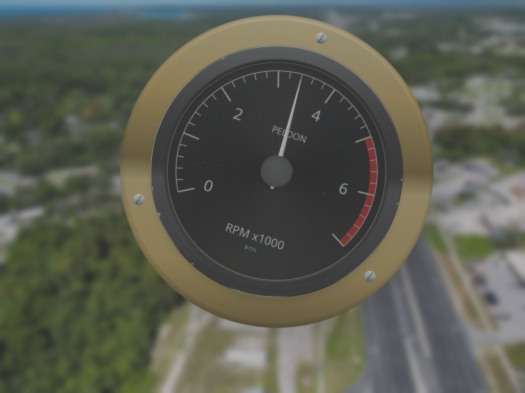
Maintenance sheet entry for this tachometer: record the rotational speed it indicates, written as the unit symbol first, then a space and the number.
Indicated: rpm 3400
